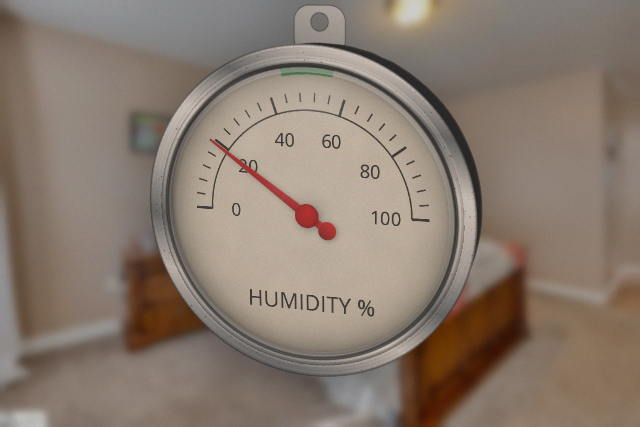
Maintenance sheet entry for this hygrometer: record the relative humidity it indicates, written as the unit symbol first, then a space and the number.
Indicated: % 20
